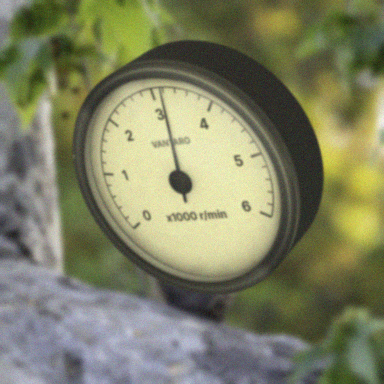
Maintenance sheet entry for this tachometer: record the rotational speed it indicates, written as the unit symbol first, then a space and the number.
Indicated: rpm 3200
